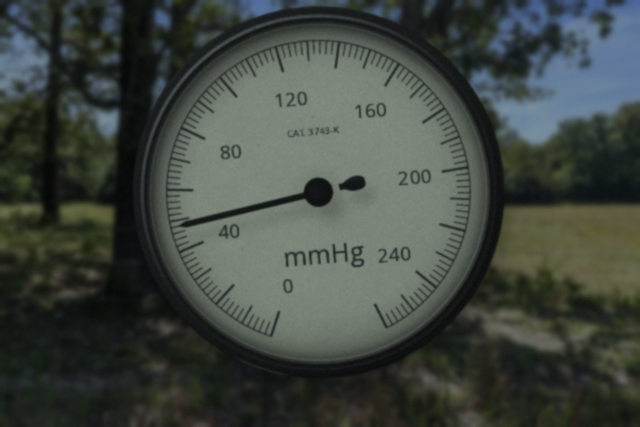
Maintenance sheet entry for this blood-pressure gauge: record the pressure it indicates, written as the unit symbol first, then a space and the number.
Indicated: mmHg 48
